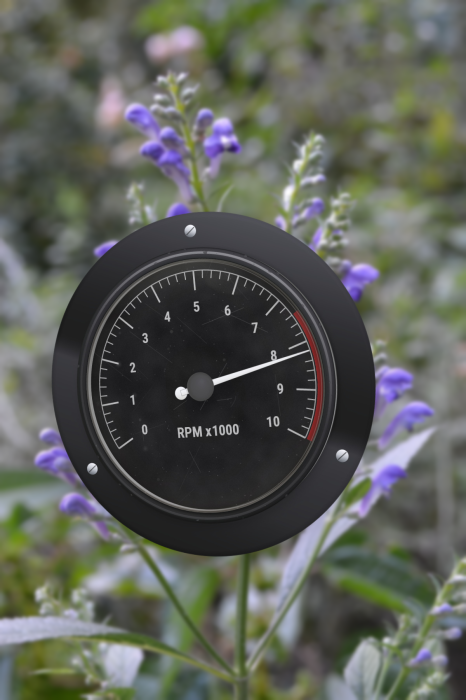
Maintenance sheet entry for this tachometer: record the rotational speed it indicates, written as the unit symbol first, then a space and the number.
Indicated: rpm 8200
